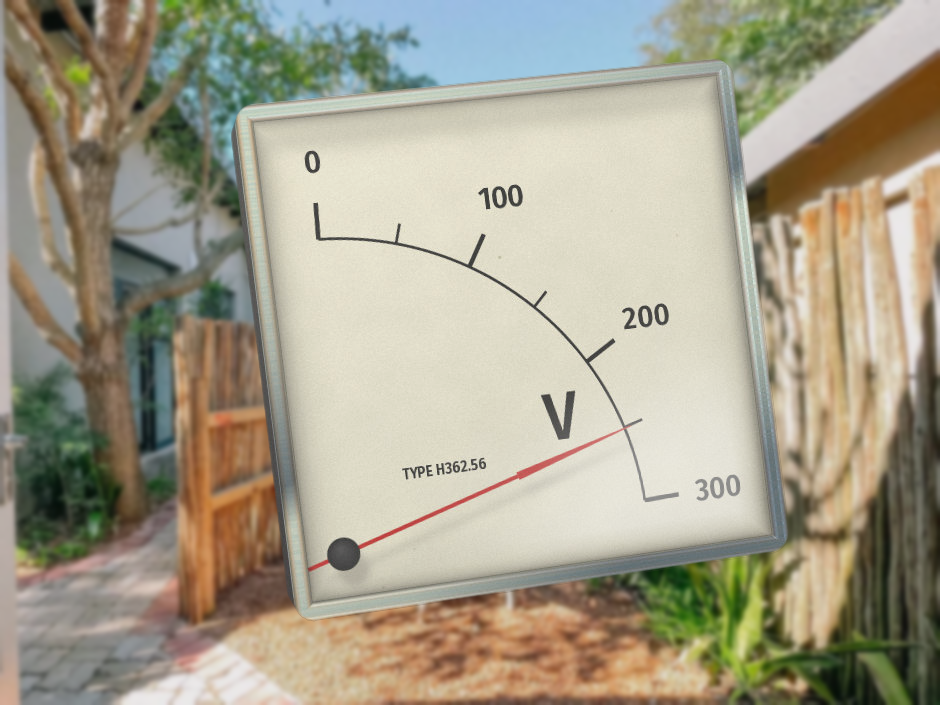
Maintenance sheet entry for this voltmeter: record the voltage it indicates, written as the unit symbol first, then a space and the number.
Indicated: V 250
